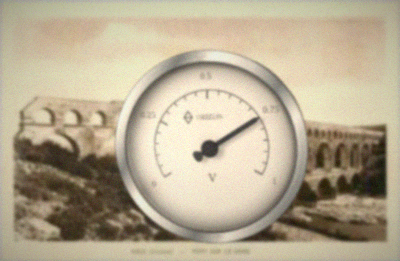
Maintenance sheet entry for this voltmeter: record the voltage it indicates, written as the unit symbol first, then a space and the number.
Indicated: V 0.75
